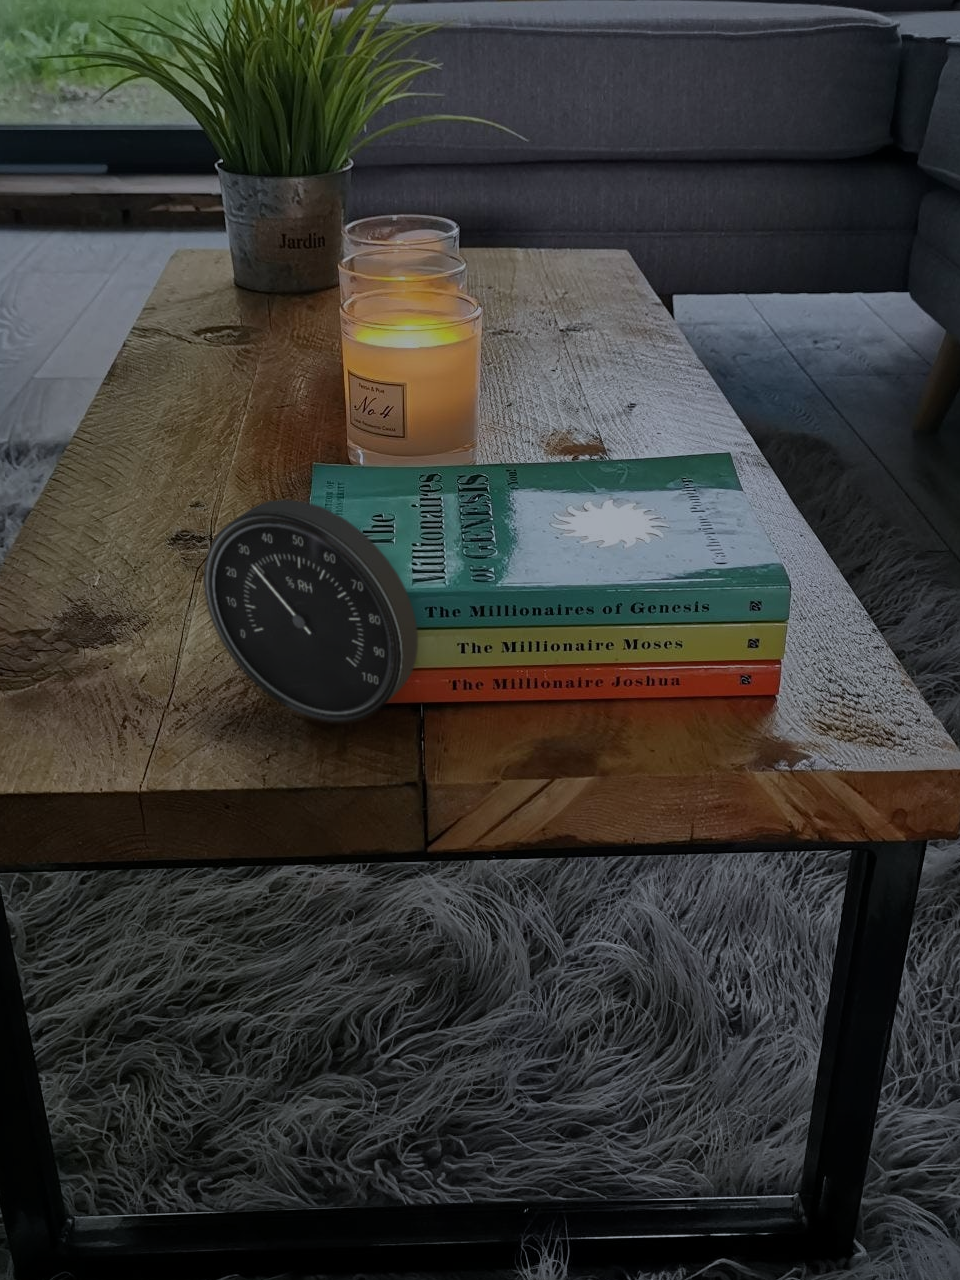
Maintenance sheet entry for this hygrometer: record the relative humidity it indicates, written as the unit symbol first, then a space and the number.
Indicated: % 30
